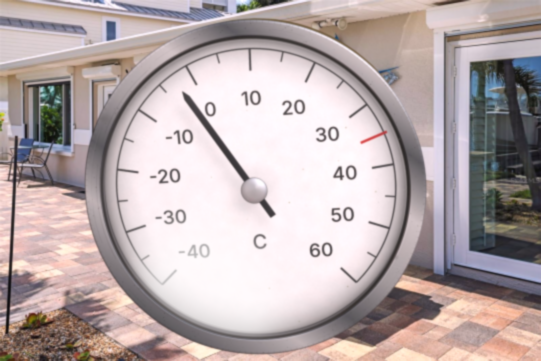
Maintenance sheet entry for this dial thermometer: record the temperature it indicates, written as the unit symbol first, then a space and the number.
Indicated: °C -2.5
